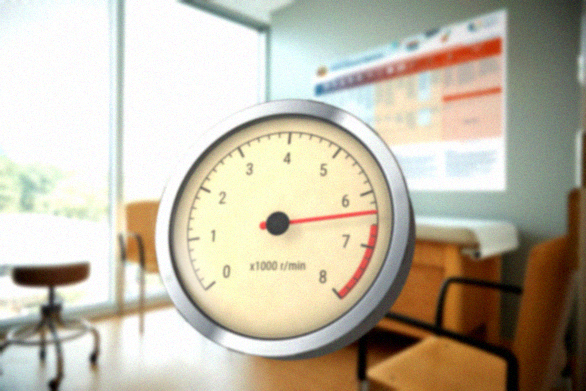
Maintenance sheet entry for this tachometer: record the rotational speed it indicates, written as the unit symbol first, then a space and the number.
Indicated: rpm 6400
